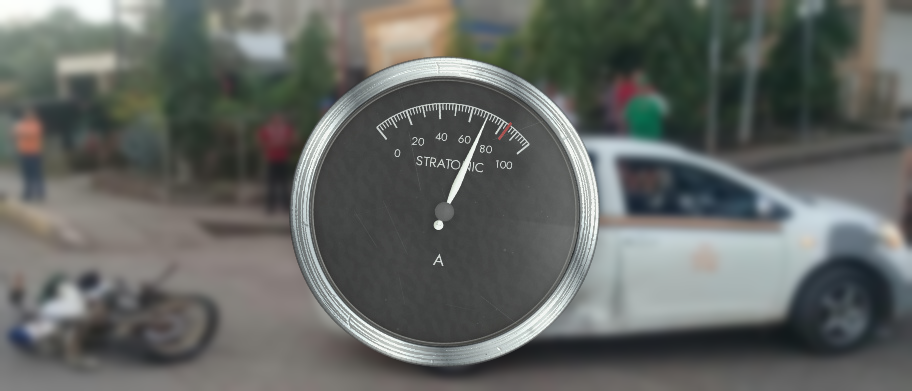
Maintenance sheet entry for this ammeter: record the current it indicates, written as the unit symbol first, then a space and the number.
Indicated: A 70
